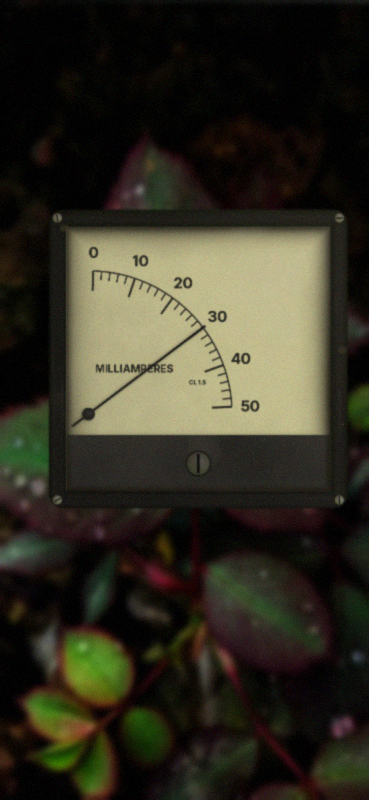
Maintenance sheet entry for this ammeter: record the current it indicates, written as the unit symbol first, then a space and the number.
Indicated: mA 30
